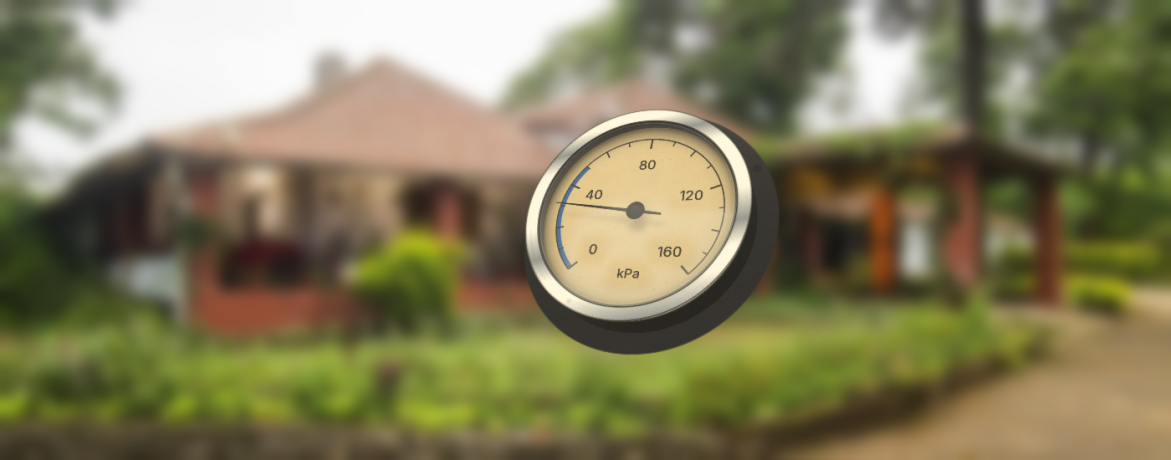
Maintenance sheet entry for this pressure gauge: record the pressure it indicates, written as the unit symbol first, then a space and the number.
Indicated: kPa 30
